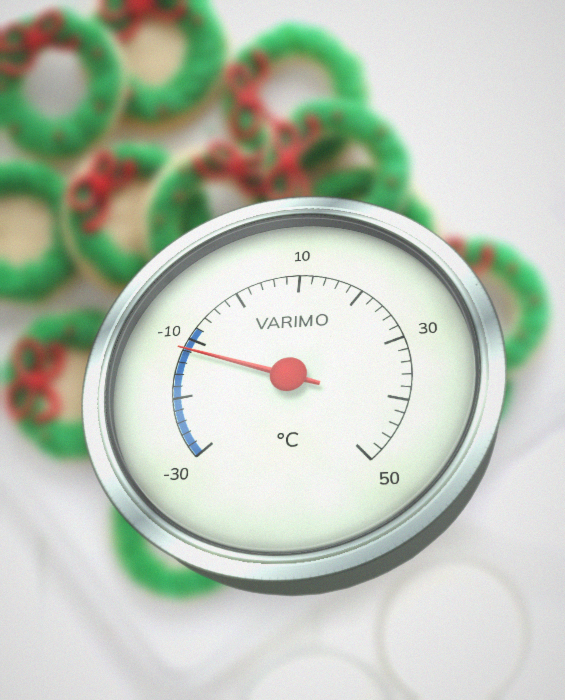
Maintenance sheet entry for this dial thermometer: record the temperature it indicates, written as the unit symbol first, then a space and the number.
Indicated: °C -12
